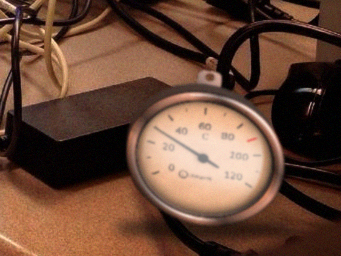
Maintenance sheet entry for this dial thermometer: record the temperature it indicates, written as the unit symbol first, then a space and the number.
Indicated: °C 30
